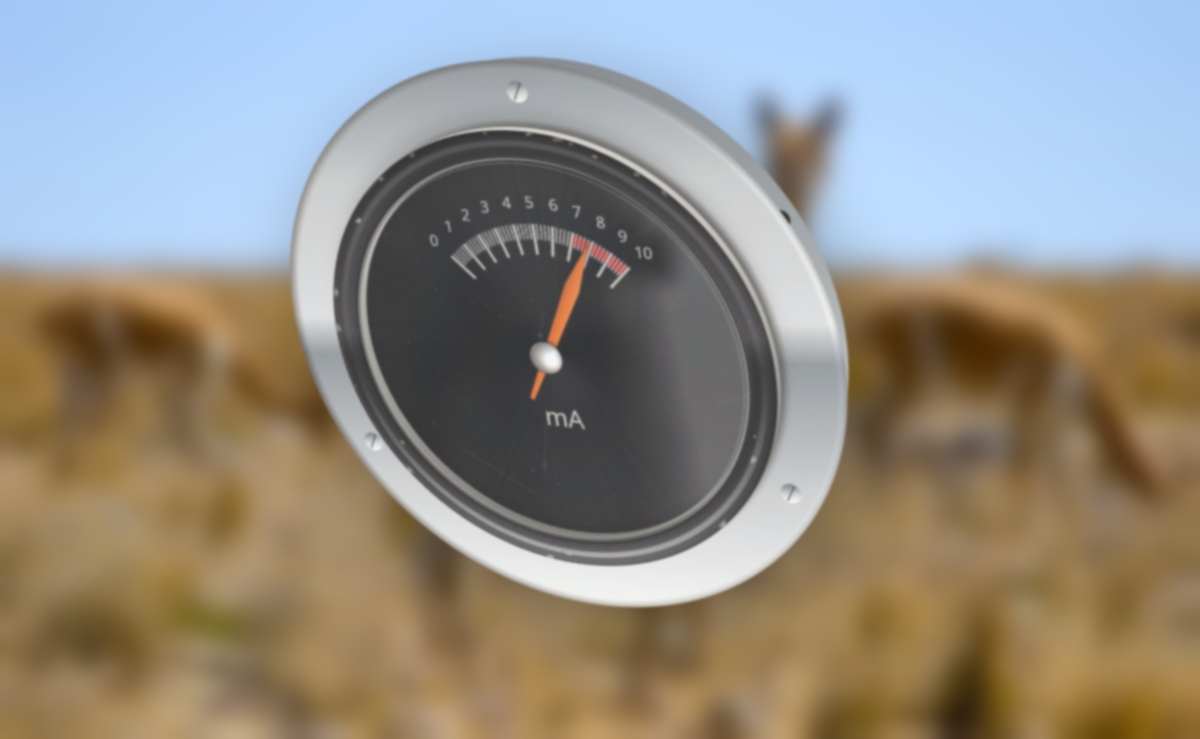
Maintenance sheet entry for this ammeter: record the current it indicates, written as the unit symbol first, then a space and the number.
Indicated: mA 8
